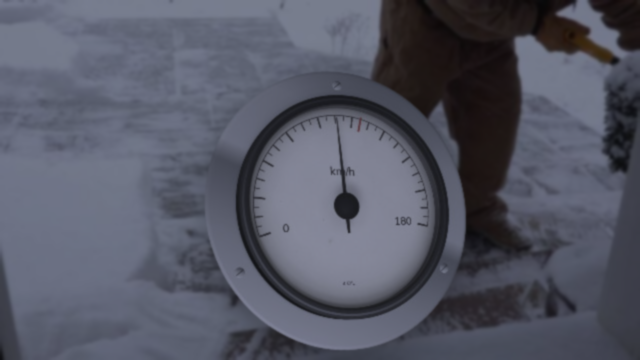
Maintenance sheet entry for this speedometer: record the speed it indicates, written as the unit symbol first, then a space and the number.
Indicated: km/h 90
